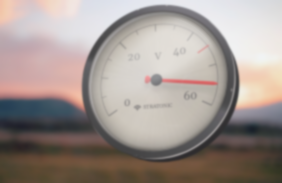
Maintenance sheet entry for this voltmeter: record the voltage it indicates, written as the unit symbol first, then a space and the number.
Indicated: V 55
